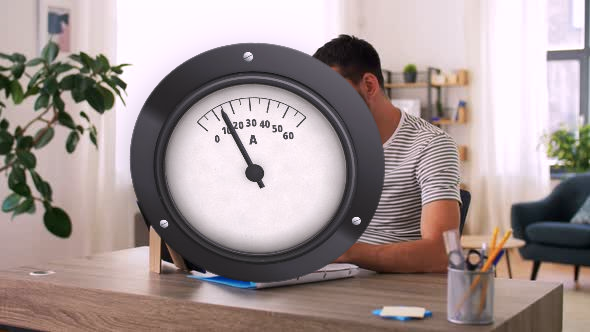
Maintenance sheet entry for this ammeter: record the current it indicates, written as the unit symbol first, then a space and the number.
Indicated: A 15
